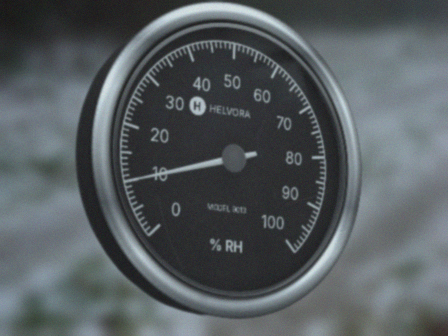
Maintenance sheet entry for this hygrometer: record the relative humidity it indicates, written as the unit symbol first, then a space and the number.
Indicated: % 10
